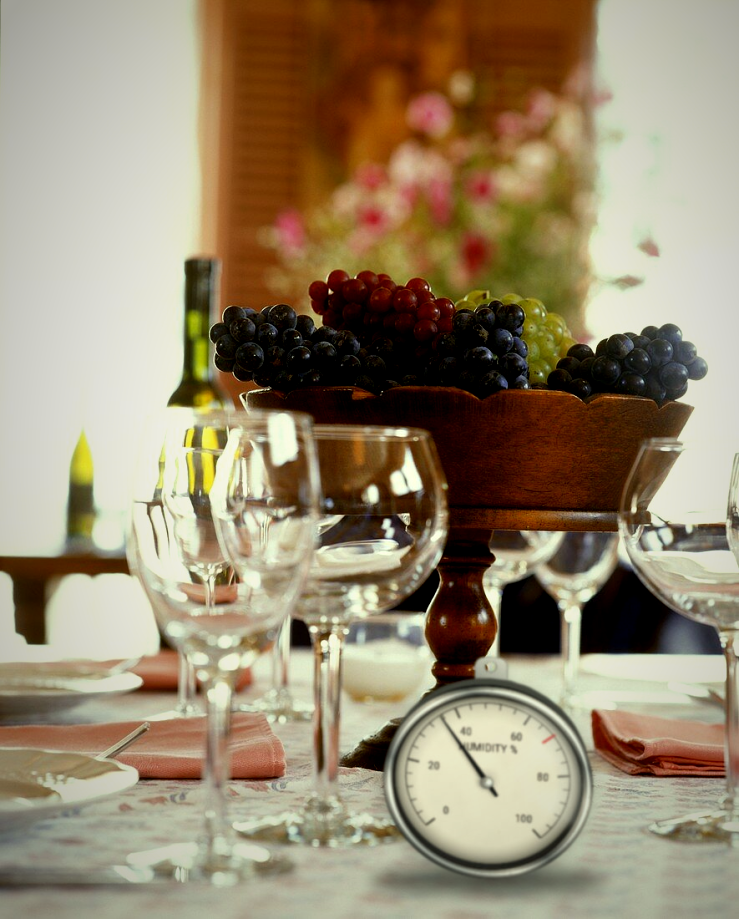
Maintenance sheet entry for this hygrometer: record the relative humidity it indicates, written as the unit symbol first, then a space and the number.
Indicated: % 36
